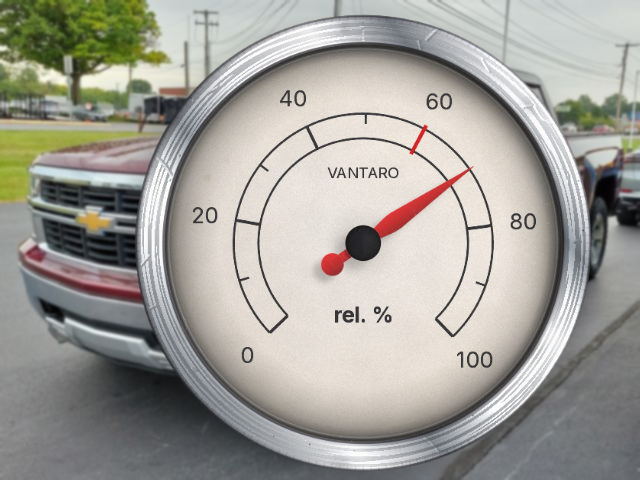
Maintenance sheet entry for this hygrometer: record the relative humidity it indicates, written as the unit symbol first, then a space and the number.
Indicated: % 70
